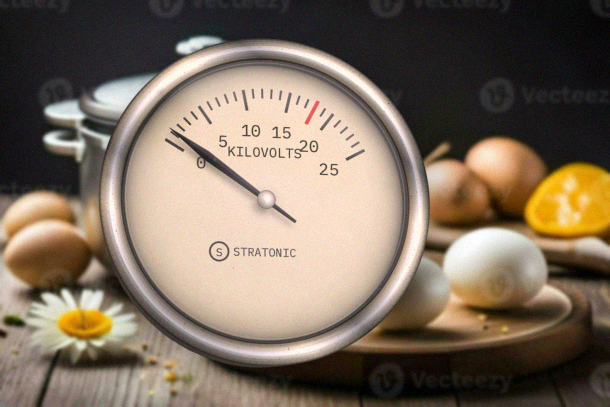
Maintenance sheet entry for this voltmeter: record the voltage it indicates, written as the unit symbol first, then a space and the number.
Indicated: kV 1
